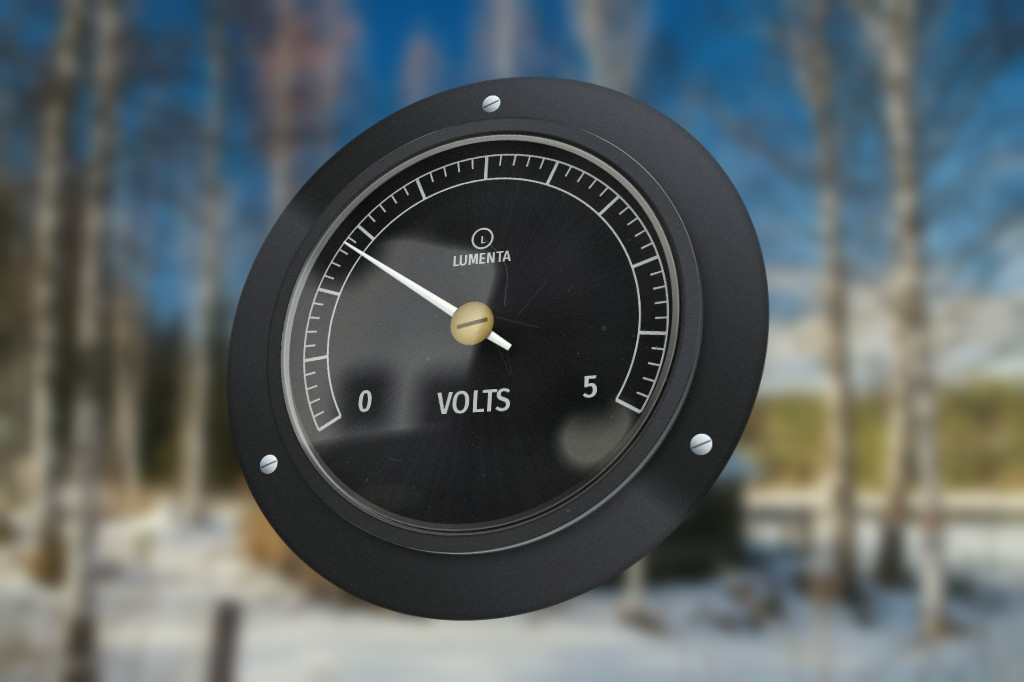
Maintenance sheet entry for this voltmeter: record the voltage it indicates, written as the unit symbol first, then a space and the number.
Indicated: V 1.35
